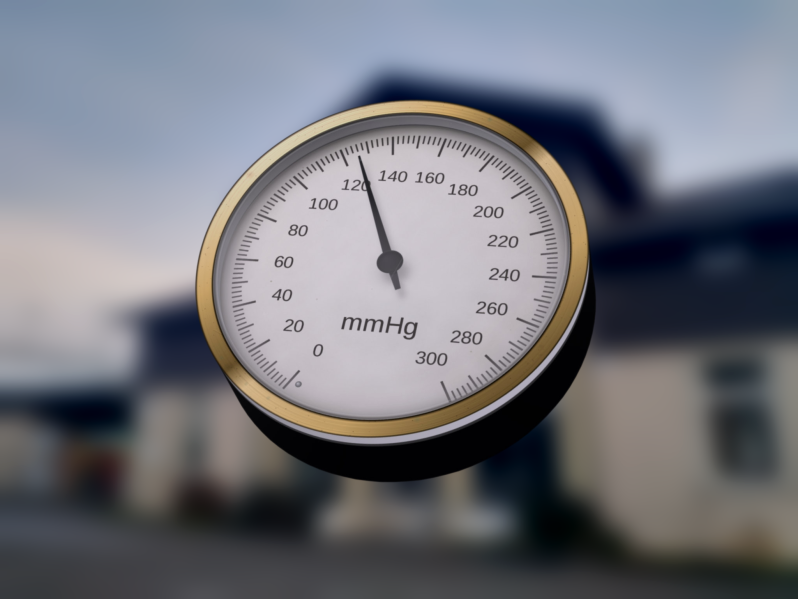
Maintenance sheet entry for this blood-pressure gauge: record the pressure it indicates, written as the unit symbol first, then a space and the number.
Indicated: mmHg 126
